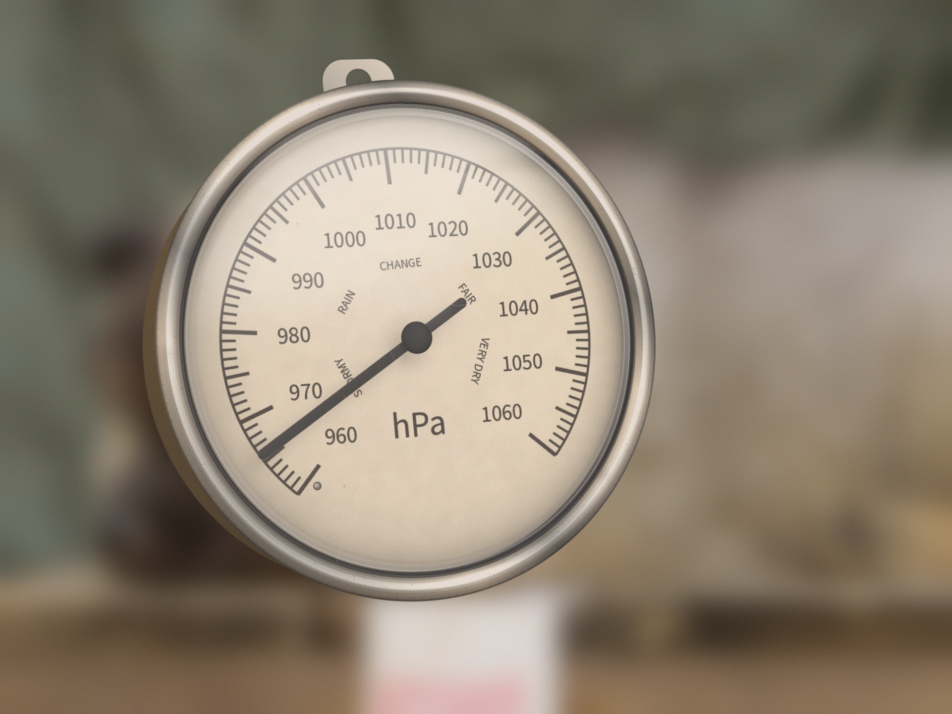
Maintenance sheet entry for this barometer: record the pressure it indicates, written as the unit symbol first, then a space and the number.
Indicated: hPa 966
